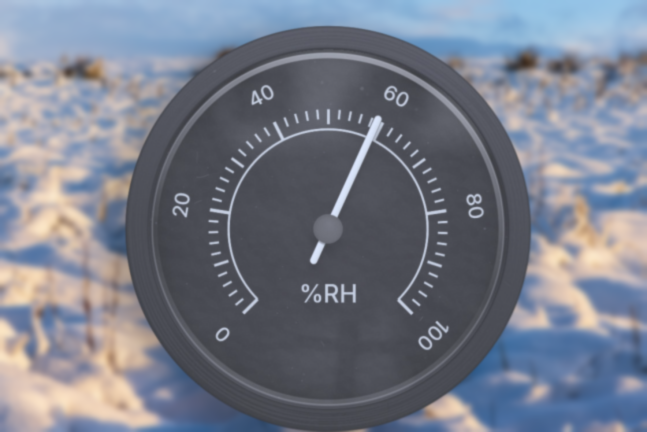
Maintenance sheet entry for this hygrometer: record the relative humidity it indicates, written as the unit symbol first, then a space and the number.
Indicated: % 59
